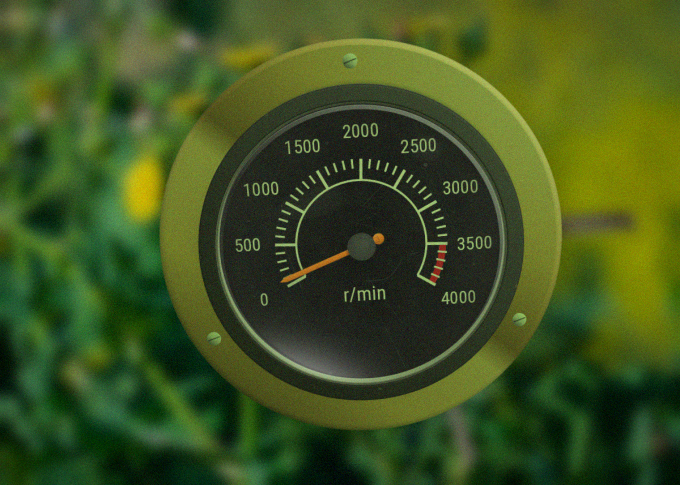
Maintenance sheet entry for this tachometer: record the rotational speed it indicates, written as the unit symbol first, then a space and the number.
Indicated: rpm 100
